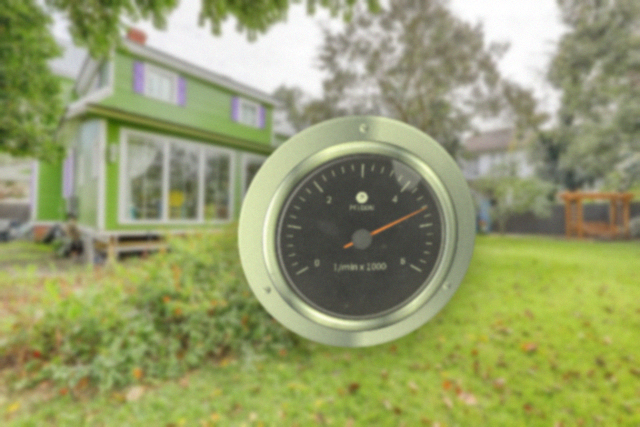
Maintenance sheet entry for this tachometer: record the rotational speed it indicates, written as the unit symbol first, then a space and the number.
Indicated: rpm 4600
